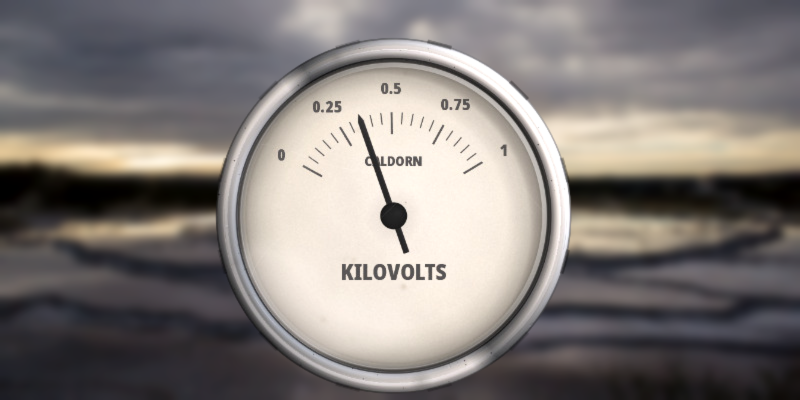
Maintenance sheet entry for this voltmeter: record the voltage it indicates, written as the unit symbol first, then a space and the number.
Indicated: kV 0.35
